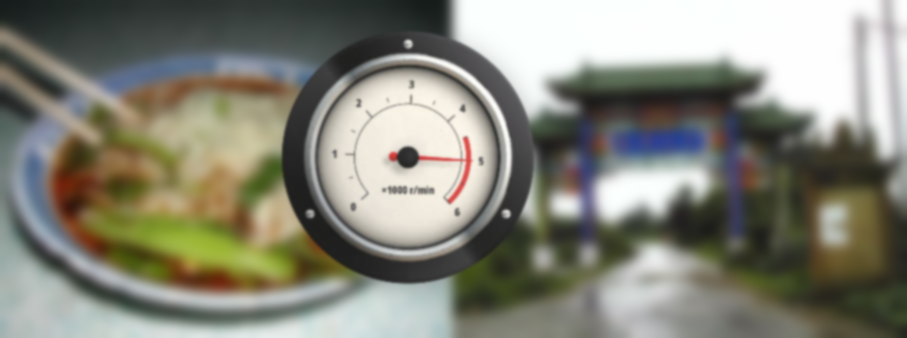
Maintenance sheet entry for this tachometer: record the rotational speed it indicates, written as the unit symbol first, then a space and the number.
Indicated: rpm 5000
